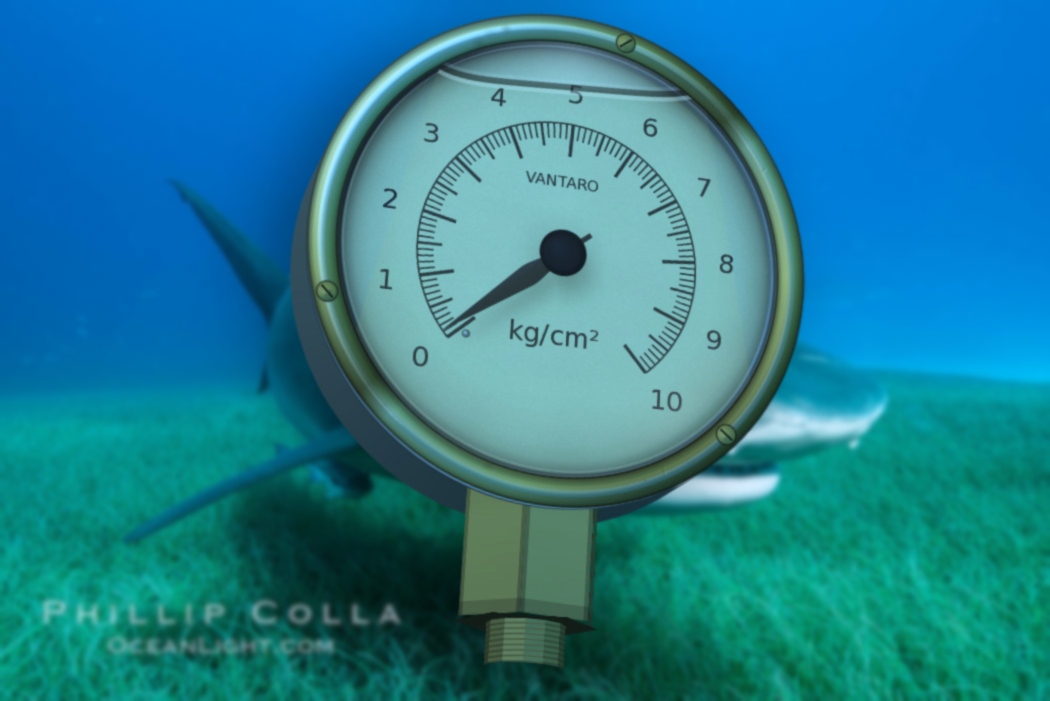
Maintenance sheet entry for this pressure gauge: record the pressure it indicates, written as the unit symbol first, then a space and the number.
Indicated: kg/cm² 0.1
